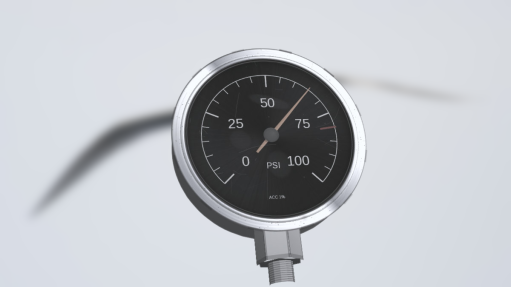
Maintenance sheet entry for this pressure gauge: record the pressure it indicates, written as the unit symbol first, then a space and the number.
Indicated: psi 65
